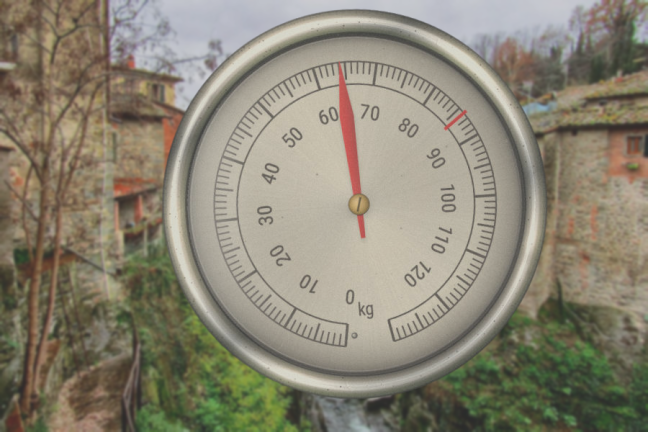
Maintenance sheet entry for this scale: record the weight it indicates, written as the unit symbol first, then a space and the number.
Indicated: kg 64
